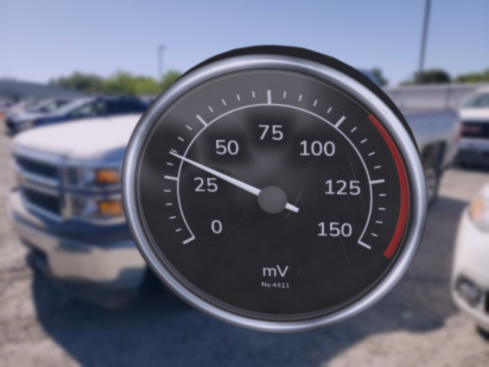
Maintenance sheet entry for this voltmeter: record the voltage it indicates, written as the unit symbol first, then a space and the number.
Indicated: mV 35
